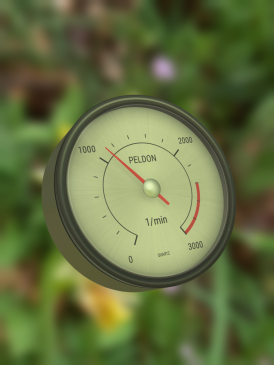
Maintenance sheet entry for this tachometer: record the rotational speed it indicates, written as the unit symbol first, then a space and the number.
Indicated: rpm 1100
